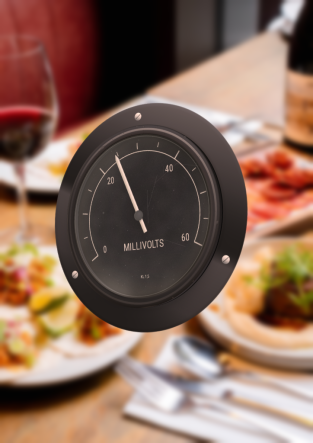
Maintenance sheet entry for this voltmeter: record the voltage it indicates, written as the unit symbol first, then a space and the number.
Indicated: mV 25
